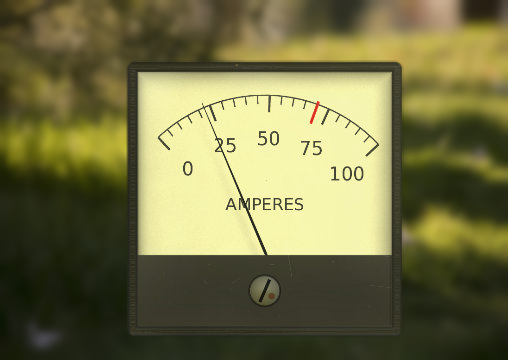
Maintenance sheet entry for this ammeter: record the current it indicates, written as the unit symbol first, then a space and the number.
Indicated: A 22.5
